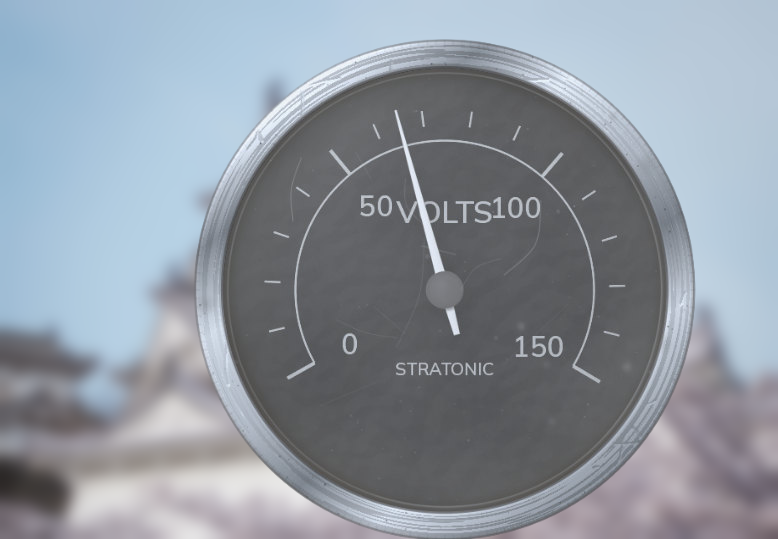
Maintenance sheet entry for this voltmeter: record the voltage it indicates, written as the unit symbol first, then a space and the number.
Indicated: V 65
